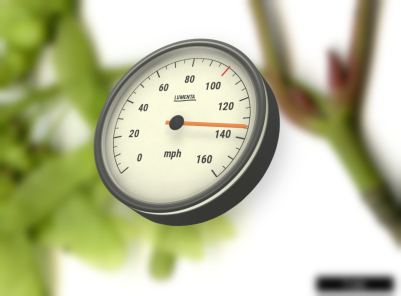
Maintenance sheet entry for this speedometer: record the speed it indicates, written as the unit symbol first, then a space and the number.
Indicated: mph 135
